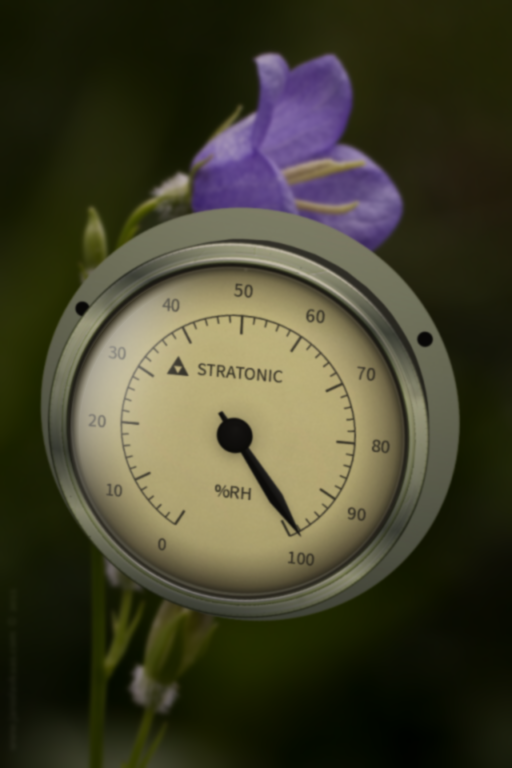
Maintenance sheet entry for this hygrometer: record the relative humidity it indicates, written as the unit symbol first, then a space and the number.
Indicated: % 98
